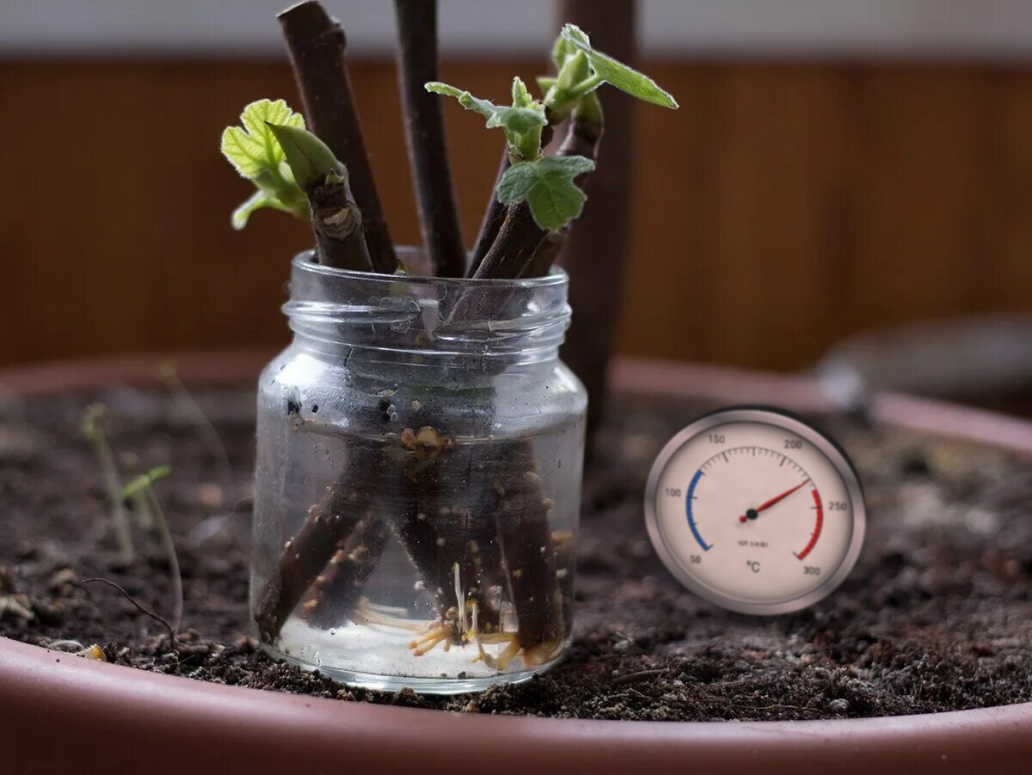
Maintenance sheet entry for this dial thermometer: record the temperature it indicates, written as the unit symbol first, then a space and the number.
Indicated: °C 225
